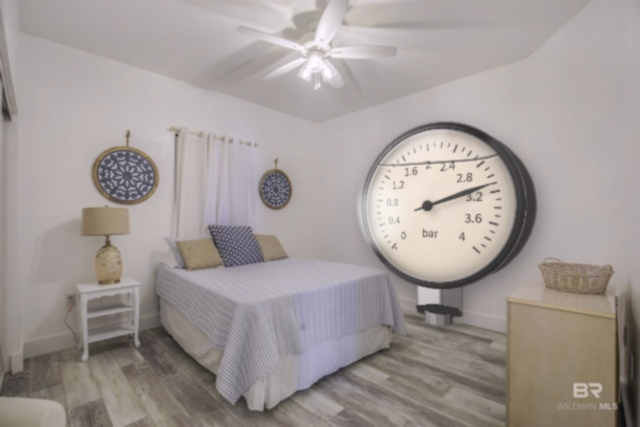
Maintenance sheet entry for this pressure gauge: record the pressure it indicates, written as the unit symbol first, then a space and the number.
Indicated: bar 3.1
